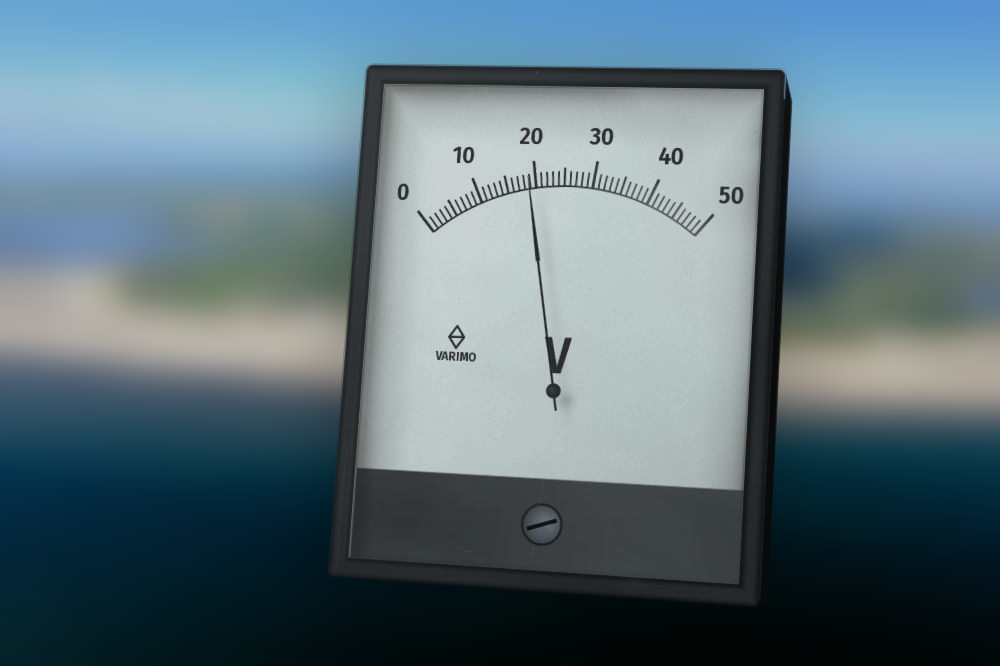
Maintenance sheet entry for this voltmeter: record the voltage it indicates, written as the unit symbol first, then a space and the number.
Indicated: V 19
